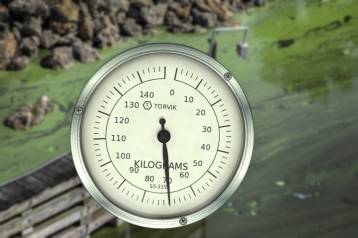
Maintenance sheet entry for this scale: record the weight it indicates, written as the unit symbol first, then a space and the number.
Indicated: kg 70
